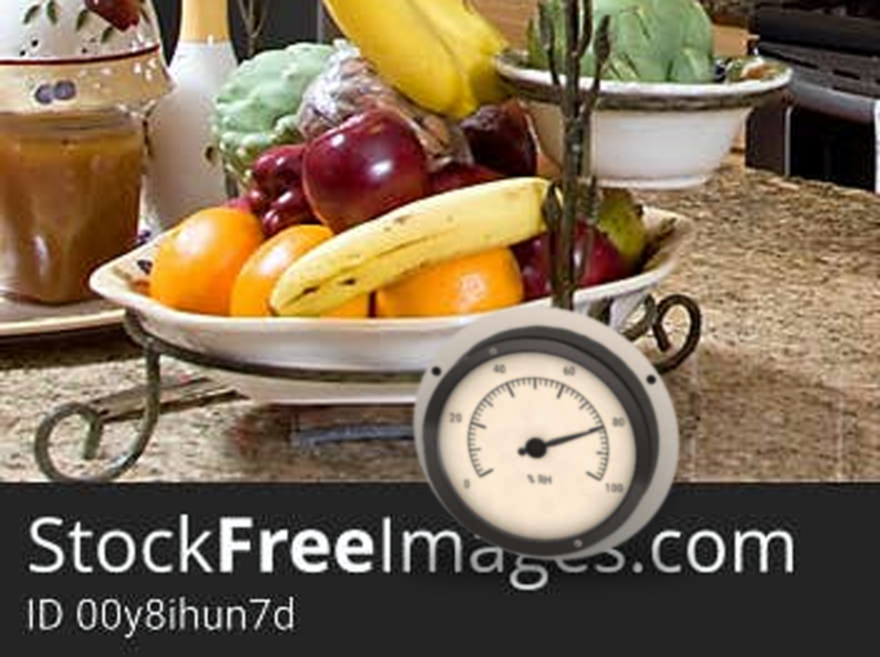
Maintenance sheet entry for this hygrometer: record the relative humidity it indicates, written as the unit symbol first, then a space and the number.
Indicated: % 80
